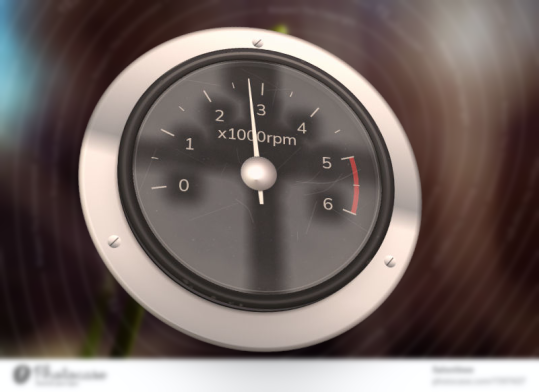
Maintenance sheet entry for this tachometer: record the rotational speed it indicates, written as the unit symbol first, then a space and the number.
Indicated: rpm 2750
